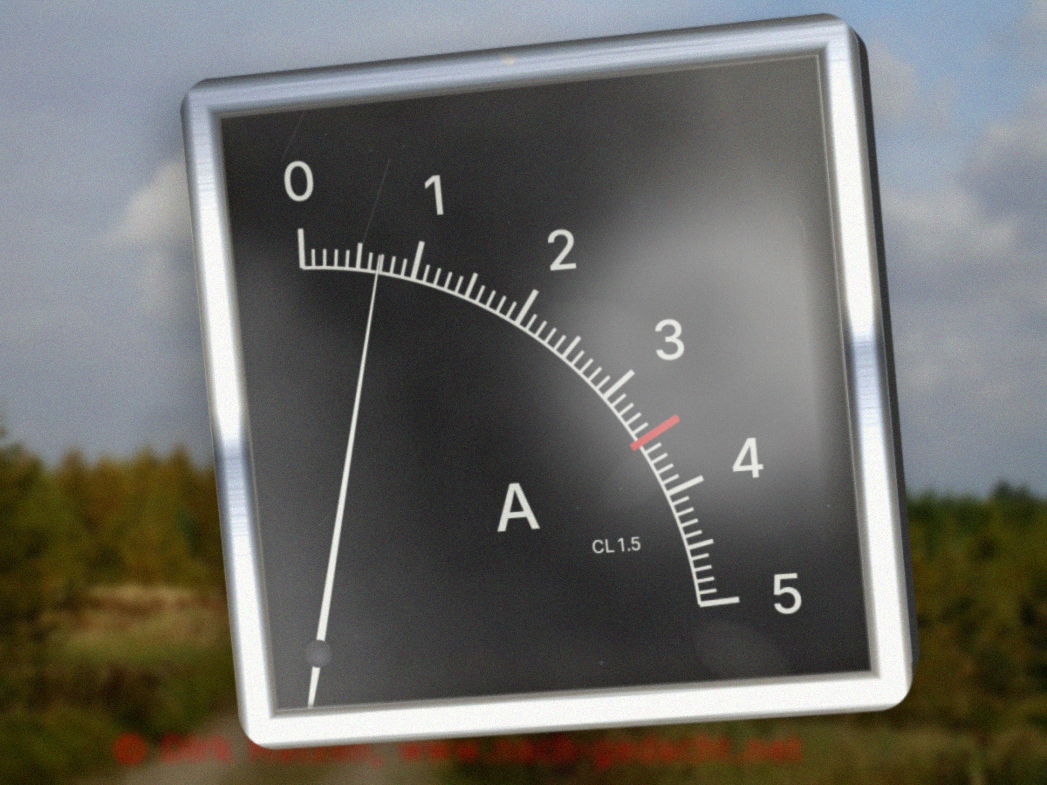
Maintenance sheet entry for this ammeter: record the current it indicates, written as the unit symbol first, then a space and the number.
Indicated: A 0.7
